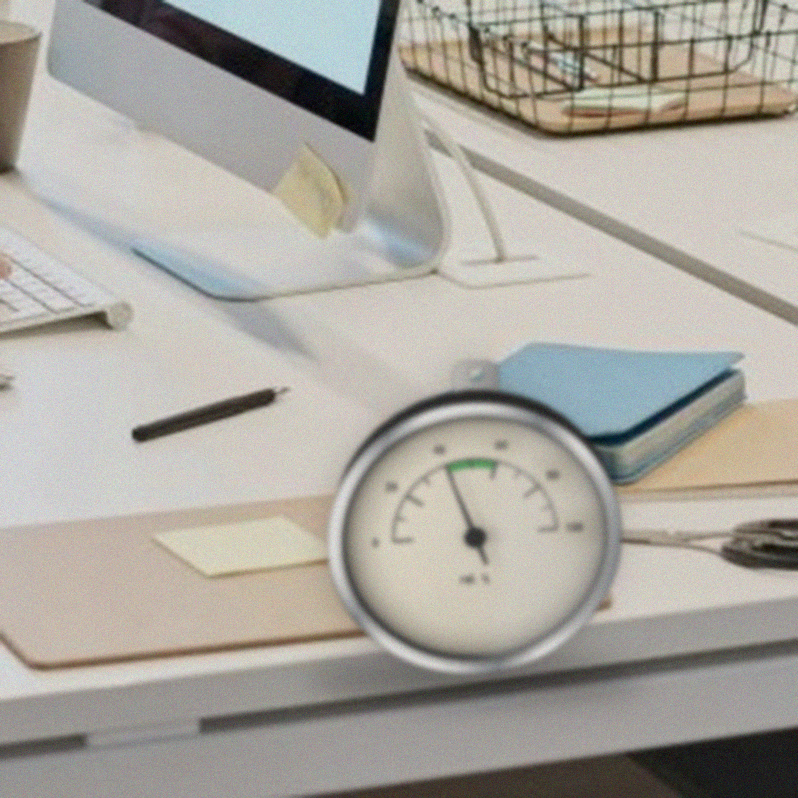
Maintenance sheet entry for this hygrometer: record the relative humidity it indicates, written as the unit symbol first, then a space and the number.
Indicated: % 40
